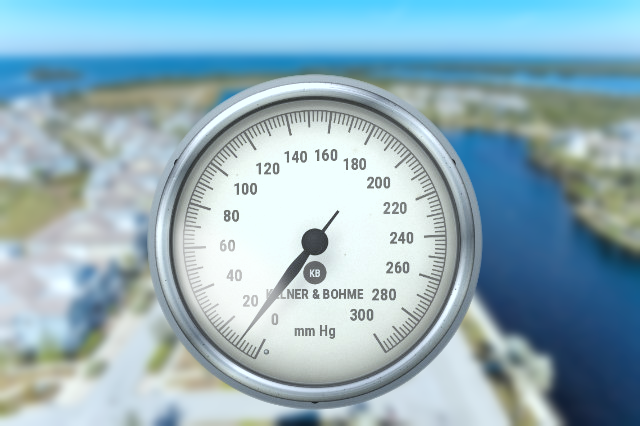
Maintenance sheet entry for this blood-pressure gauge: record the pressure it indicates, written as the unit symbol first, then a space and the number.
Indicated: mmHg 10
